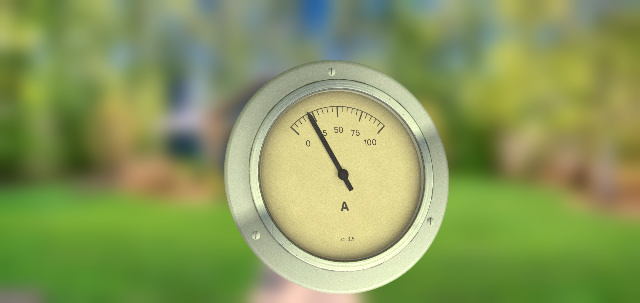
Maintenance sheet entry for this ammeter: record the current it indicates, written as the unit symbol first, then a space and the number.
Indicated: A 20
